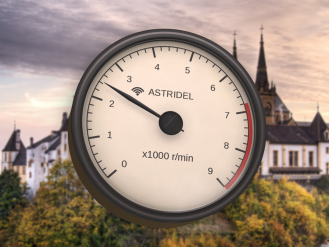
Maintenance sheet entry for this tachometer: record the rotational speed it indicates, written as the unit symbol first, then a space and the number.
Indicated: rpm 2400
